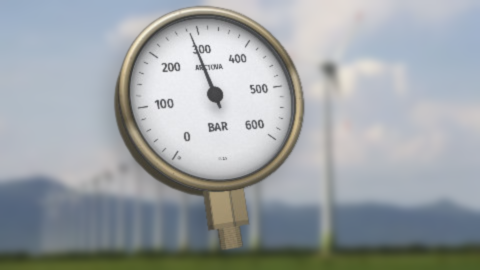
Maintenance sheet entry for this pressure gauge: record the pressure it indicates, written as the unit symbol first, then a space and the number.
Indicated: bar 280
